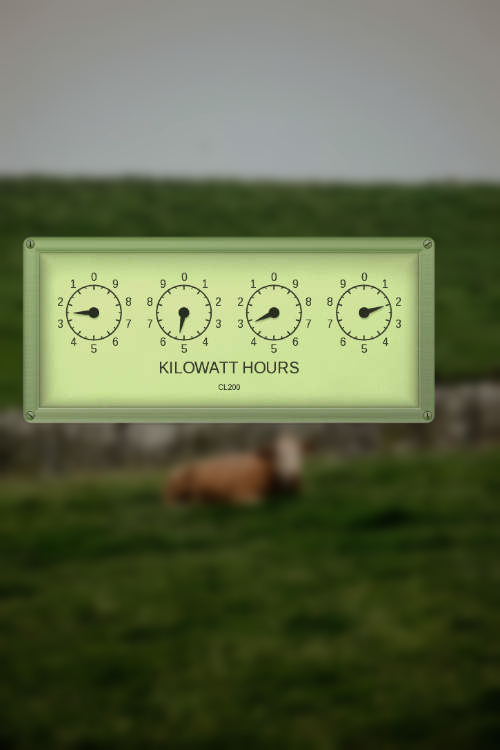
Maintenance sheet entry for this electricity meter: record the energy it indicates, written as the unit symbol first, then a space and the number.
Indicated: kWh 2532
